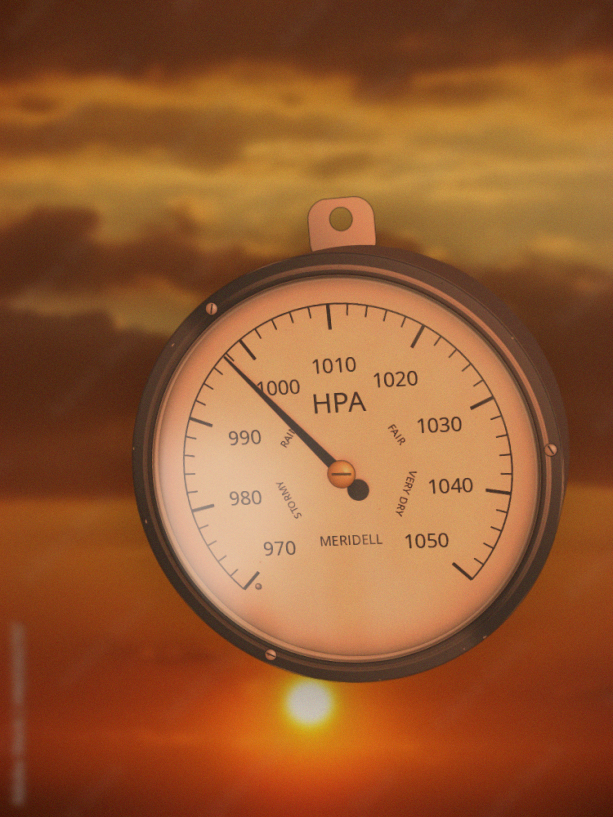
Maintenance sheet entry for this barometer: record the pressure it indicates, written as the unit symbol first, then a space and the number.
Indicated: hPa 998
